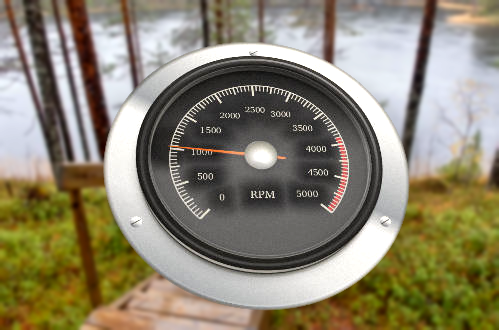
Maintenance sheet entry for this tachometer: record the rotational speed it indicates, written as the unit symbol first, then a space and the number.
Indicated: rpm 1000
